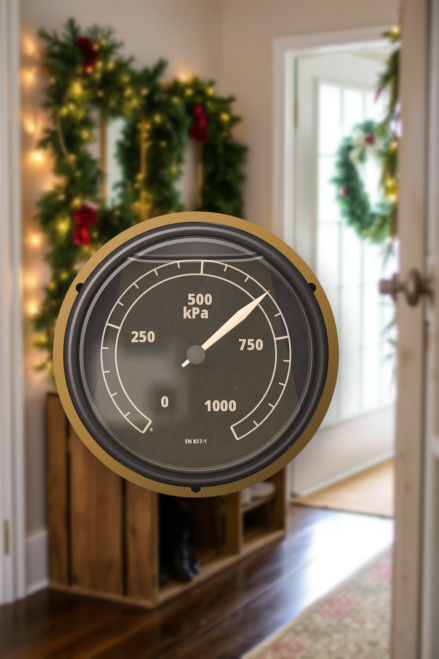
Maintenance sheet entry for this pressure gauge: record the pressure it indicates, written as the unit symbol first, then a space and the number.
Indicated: kPa 650
